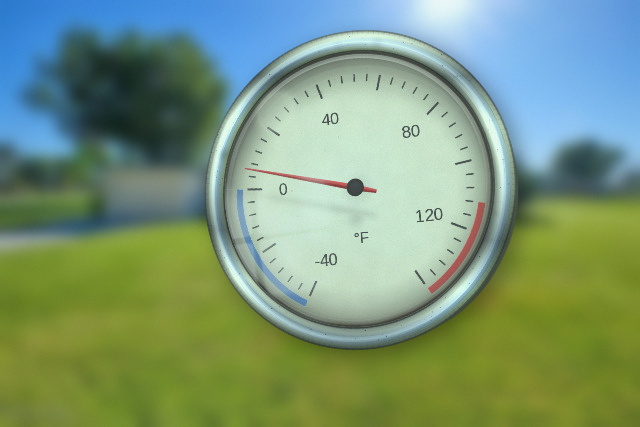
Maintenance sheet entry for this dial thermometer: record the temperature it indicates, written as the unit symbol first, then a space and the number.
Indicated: °F 6
